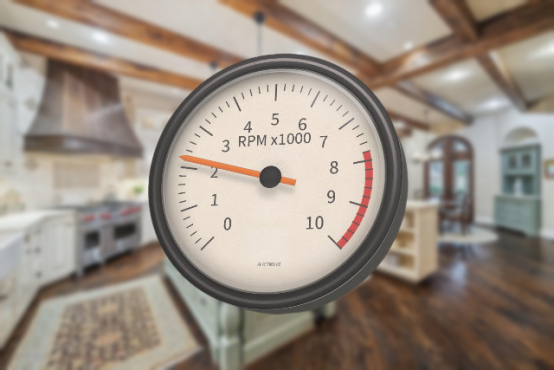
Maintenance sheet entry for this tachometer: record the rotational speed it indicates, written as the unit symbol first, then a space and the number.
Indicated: rpm 2200
